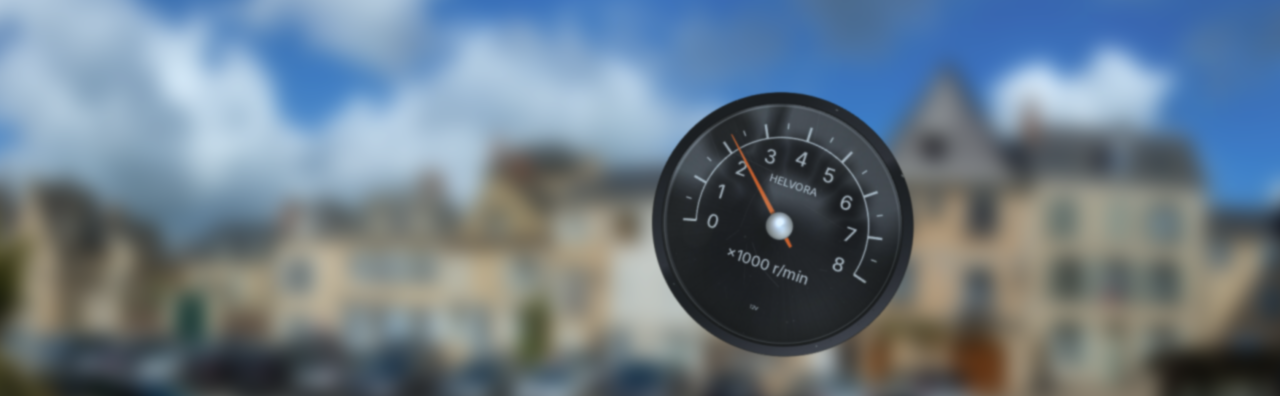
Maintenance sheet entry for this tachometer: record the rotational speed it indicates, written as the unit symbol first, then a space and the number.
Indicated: rpm 2250
